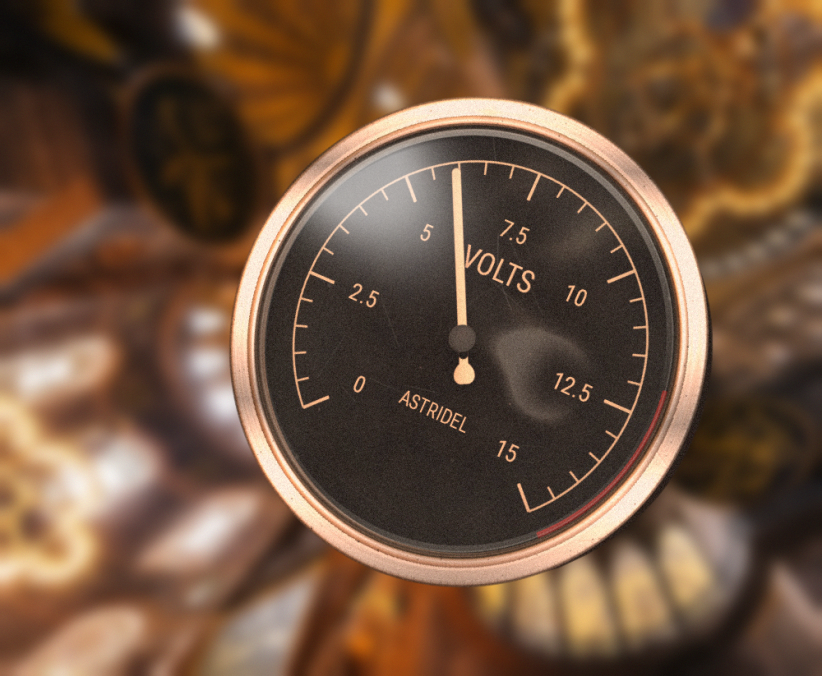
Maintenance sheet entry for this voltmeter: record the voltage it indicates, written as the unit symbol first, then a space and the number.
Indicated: V 6
